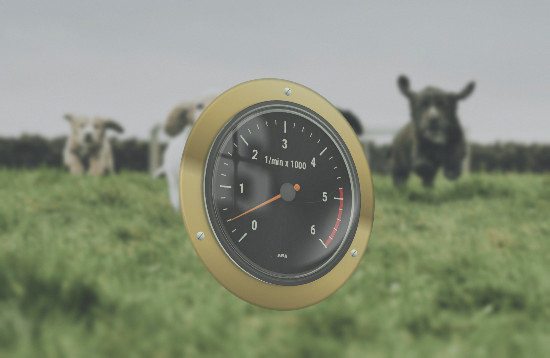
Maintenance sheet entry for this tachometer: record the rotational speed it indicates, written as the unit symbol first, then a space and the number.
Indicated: rpm 400
